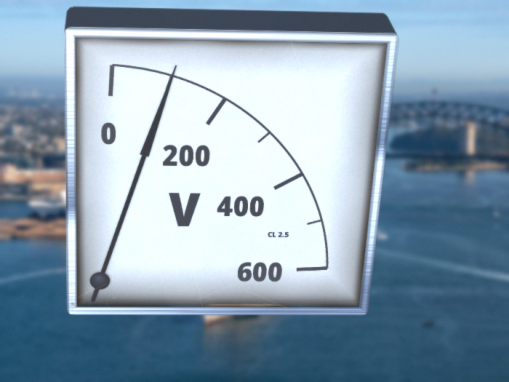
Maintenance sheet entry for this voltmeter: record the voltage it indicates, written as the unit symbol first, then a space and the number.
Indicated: V 100
